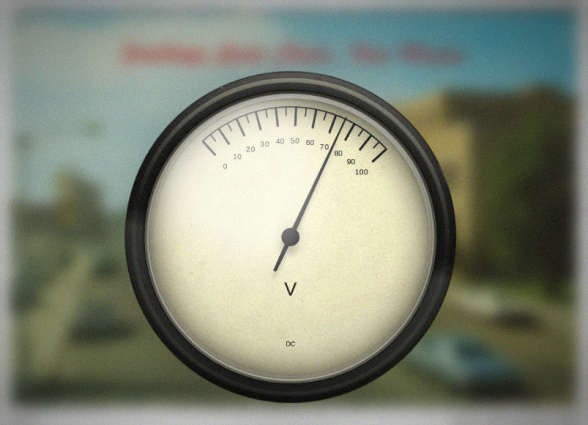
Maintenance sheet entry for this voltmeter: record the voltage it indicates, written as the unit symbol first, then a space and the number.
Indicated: V 75
